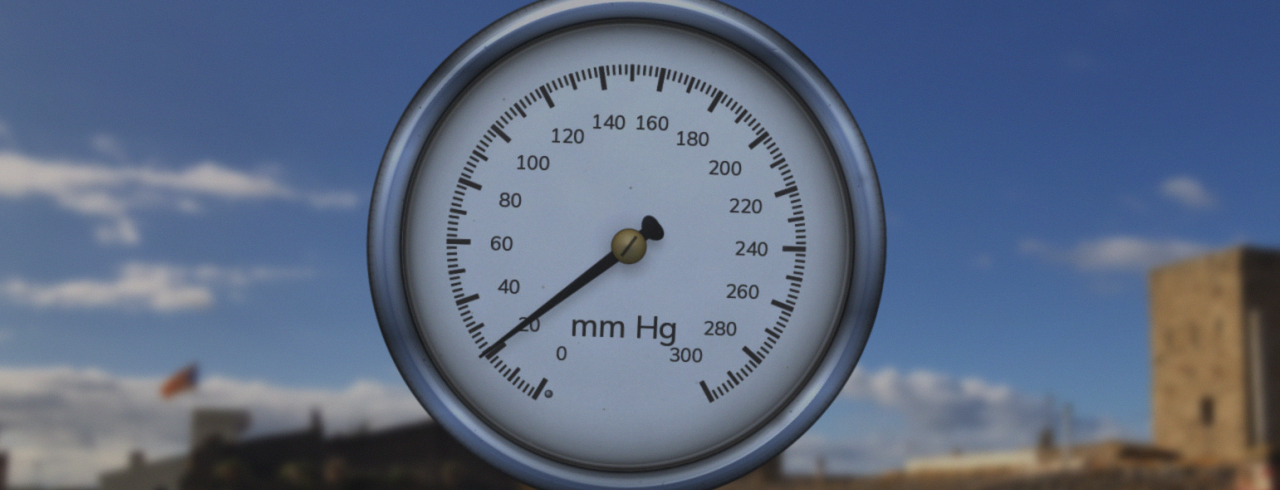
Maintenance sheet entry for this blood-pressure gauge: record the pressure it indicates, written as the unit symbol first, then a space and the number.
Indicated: mmHg 22
